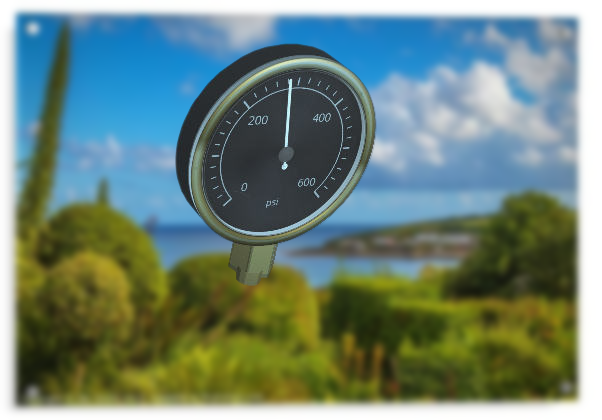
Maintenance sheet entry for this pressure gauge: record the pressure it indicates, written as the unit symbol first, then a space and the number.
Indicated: psi 280
